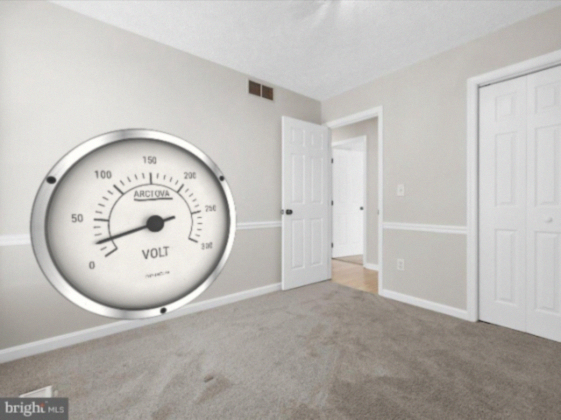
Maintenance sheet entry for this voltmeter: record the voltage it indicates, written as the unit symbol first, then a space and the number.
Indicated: V 20
